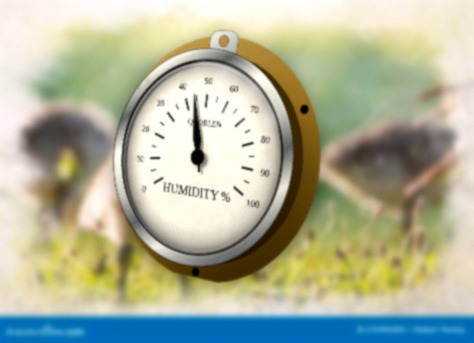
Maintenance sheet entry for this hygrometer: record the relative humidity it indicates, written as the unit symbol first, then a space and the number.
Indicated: % 45
